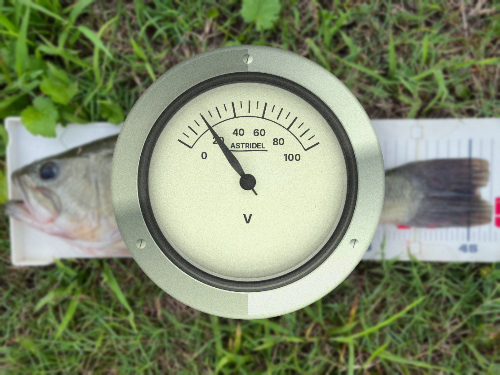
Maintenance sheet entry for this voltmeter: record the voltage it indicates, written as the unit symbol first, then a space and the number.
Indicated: V 20
